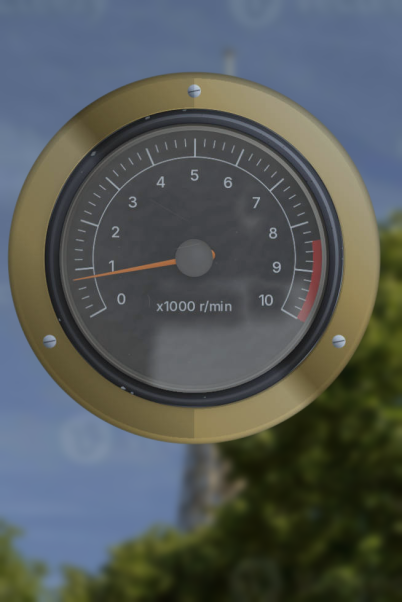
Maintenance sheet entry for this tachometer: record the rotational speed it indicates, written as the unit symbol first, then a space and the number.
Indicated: rpm 800
